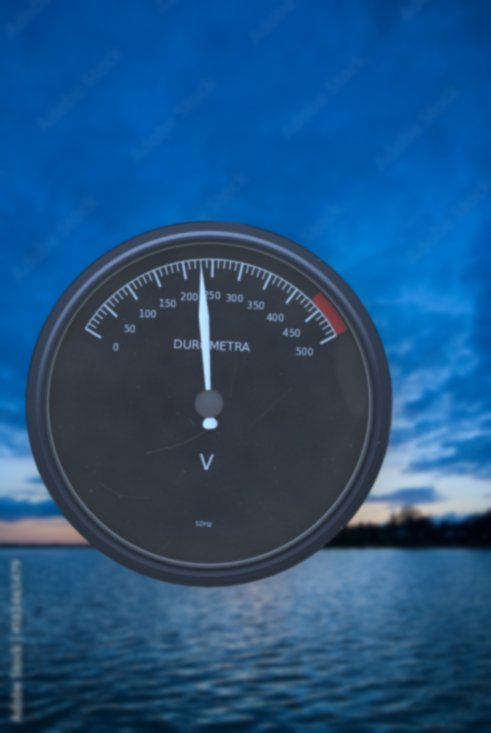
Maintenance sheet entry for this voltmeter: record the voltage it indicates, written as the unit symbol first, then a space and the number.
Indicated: V 230
